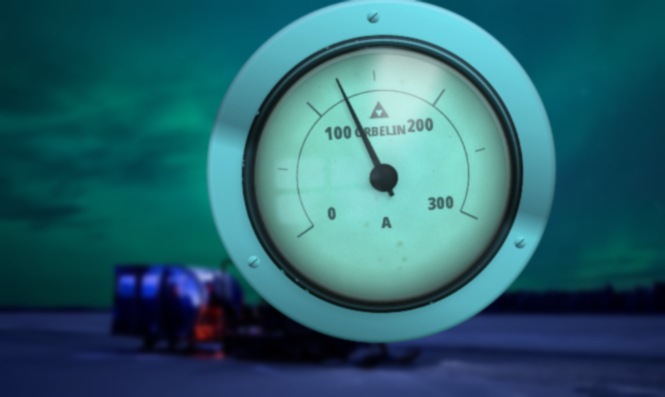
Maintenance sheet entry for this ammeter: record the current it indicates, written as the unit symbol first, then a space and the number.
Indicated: A 125
